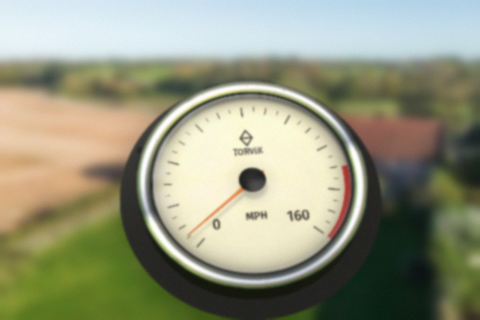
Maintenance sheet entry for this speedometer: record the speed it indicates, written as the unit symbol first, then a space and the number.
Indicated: mph 5
